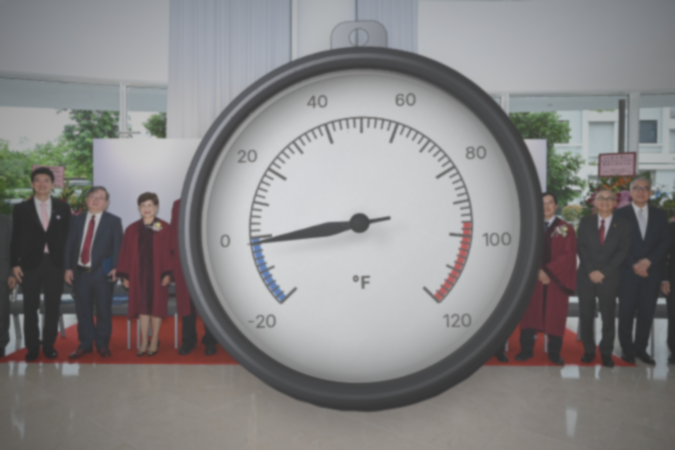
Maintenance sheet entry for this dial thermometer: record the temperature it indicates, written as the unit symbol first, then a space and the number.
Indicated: °F -2
